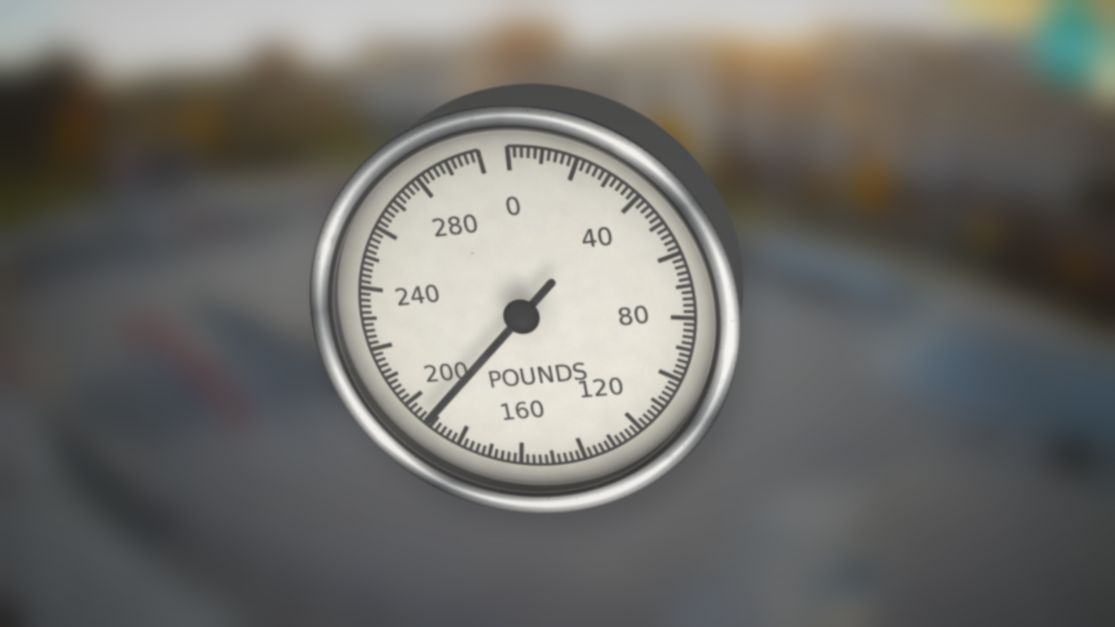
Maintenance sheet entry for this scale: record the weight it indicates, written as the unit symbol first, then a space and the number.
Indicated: lb 192
